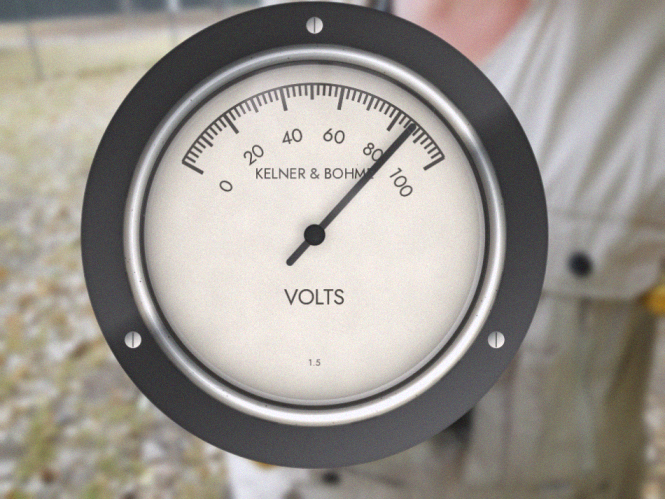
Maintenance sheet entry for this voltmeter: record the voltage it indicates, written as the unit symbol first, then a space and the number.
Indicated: V 86
